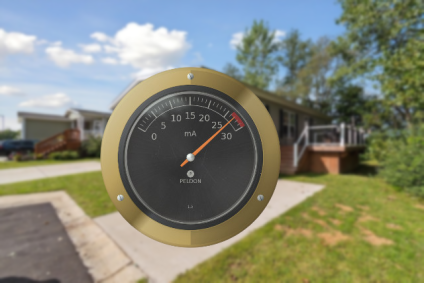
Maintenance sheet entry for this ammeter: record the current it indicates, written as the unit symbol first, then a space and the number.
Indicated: mA 27
